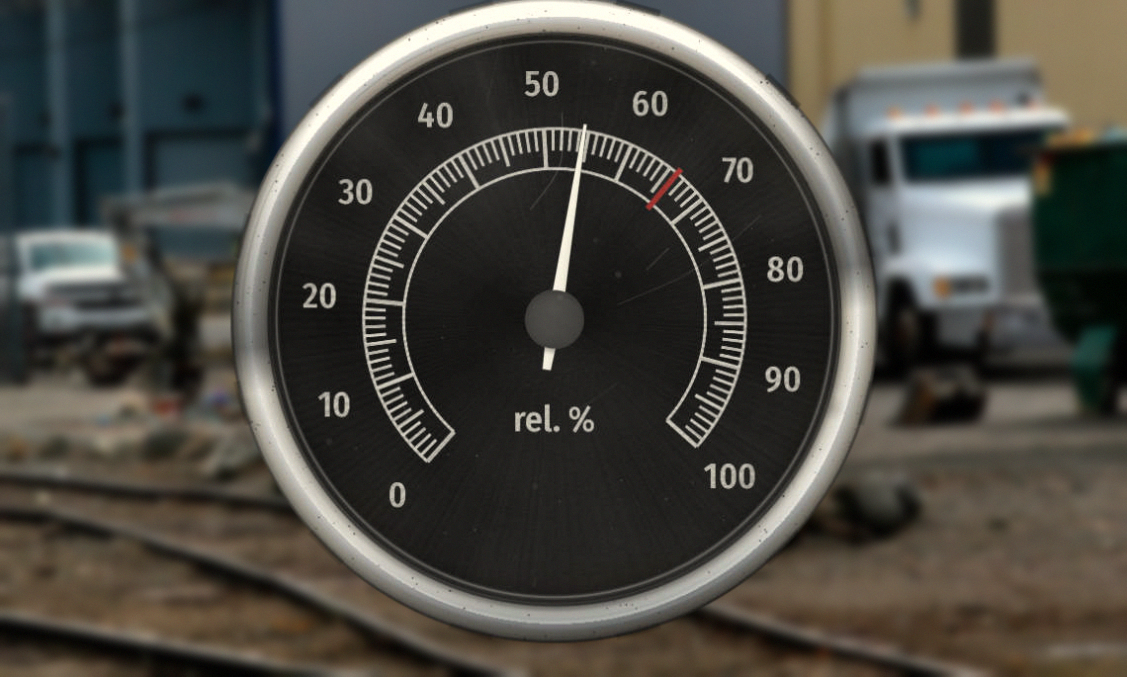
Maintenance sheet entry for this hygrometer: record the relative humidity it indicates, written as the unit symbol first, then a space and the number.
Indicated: % 54.5
